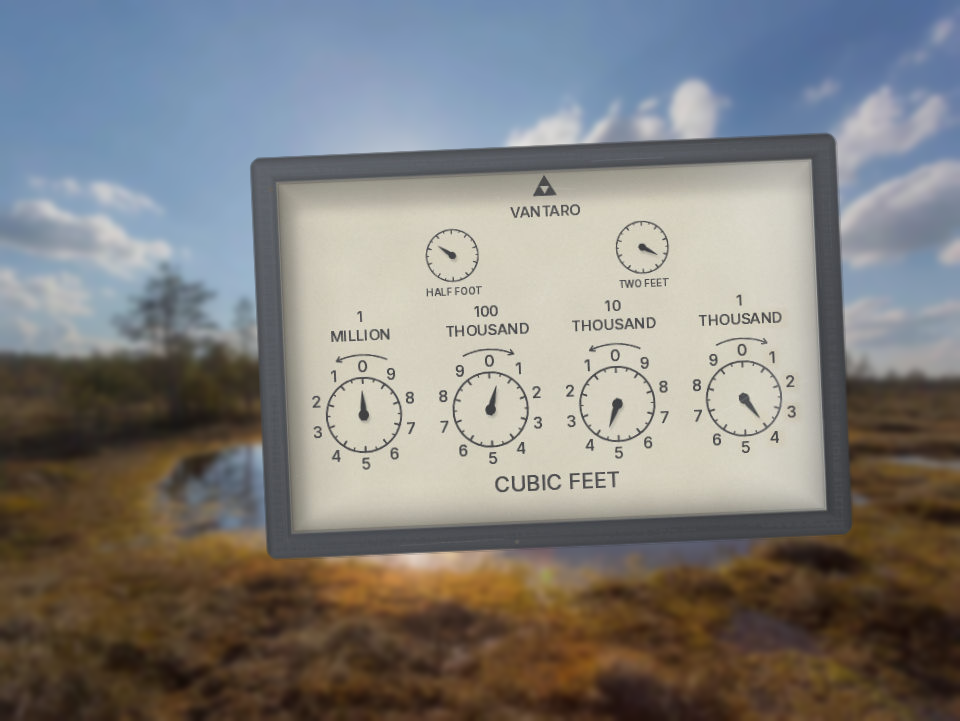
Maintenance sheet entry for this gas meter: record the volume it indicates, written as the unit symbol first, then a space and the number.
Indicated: ft³ 4400
